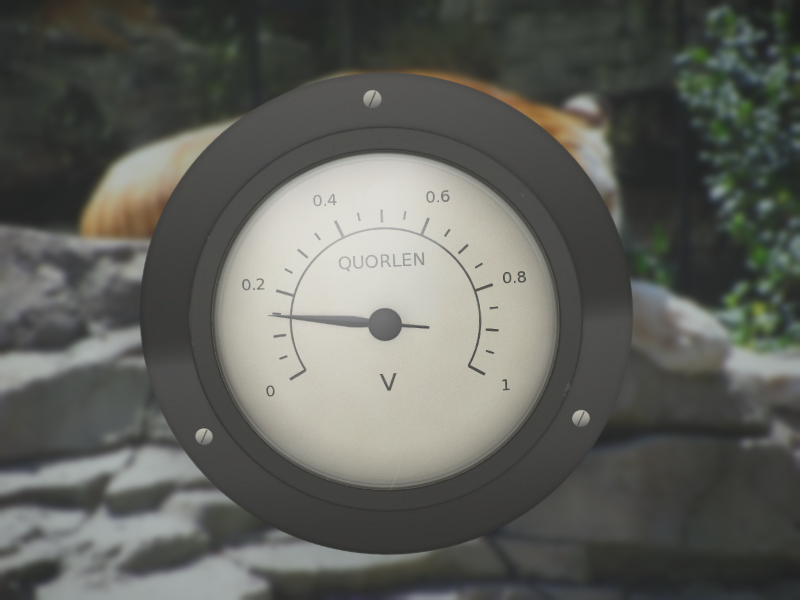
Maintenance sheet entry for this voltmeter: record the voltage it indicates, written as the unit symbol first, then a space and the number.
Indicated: V 0.15
